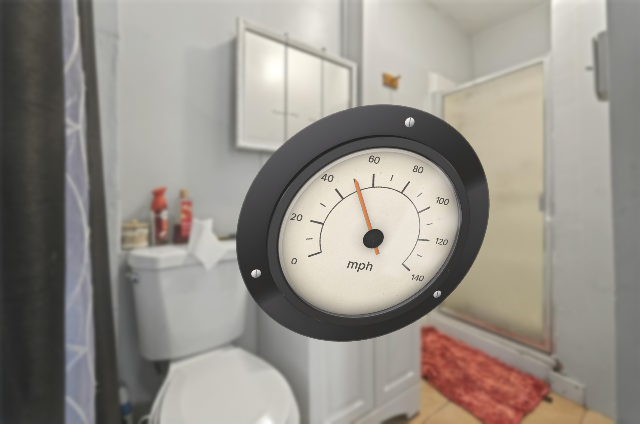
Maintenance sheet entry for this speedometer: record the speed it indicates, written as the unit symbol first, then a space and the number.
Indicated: mph 50
